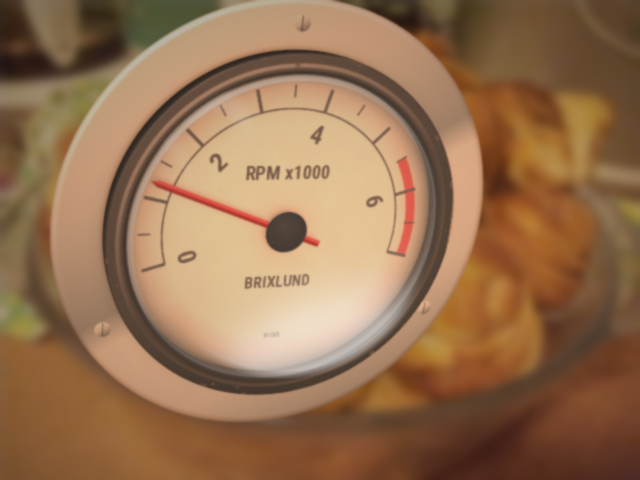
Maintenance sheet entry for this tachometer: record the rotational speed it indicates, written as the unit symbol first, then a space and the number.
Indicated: rpm 1250
